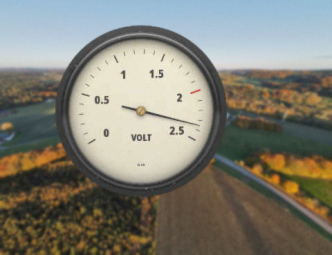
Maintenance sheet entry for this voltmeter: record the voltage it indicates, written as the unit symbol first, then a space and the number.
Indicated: V 2.35
